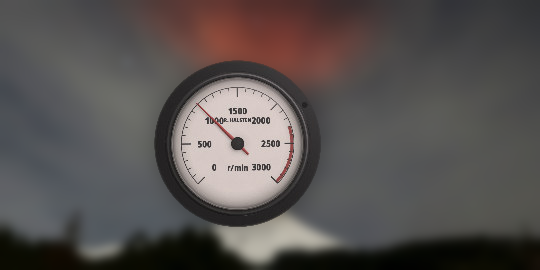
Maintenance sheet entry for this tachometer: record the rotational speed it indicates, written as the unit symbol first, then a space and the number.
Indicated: rpm 1000
